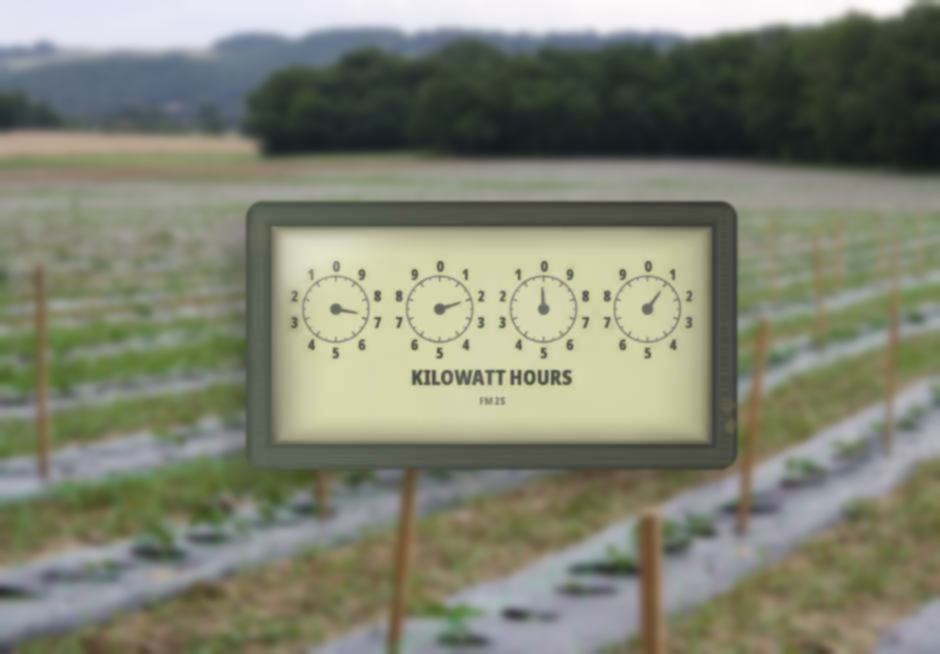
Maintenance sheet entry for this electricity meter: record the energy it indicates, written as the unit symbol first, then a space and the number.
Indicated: kWh 7201
